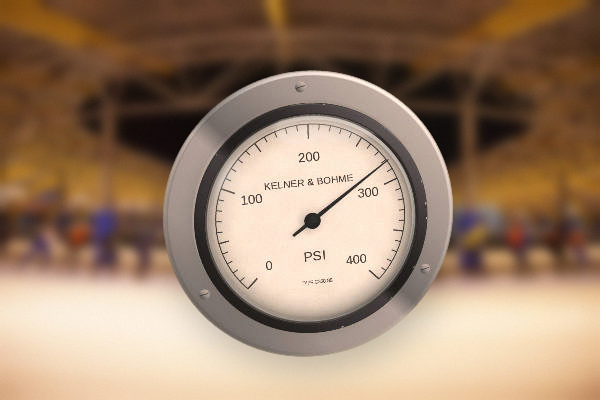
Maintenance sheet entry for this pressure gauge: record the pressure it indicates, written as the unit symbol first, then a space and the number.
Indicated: psi 280
